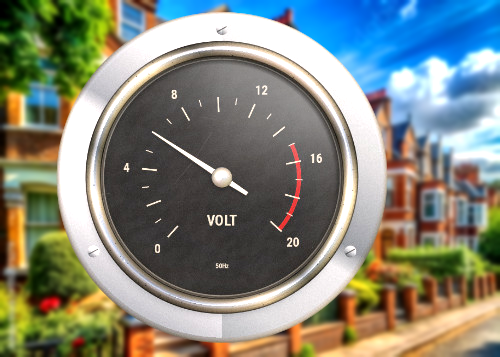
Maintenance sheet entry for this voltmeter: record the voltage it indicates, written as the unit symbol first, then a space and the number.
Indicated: V 6
